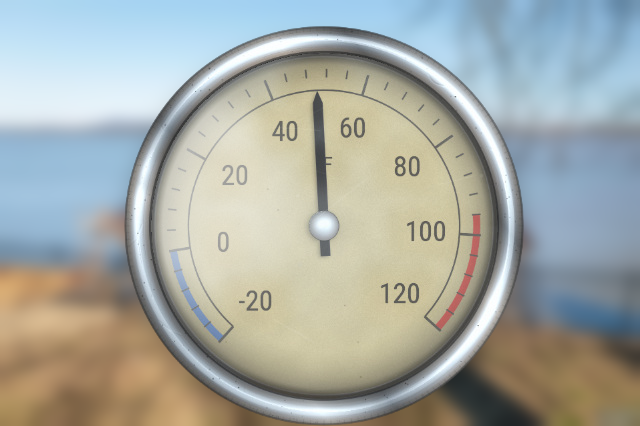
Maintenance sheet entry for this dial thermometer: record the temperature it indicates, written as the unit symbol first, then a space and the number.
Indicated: °F 50
